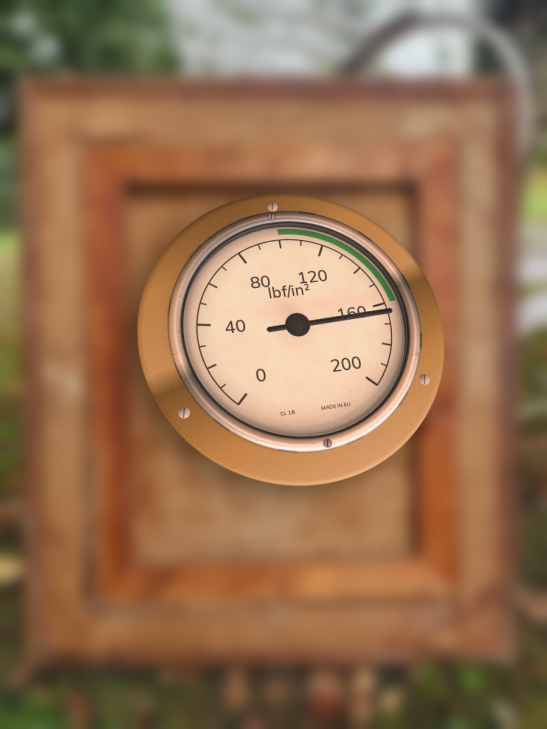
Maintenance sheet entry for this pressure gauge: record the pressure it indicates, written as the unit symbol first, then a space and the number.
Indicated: psi 165
